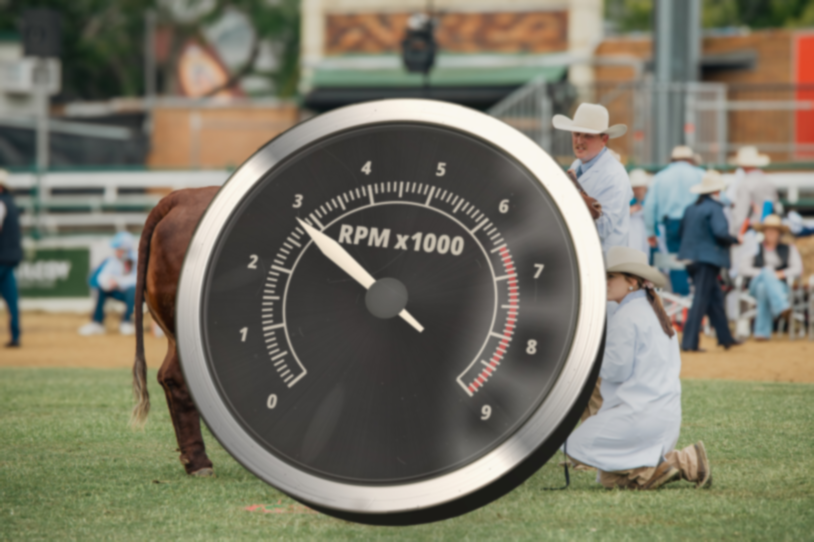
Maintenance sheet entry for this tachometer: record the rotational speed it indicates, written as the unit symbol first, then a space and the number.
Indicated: rpm 2800
